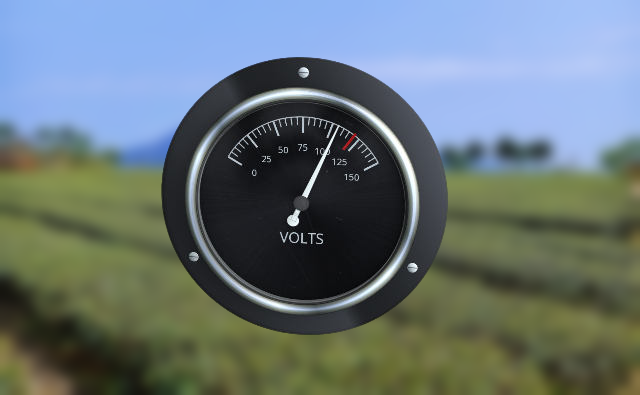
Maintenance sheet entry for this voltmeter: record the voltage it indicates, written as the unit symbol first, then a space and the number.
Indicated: V 105
